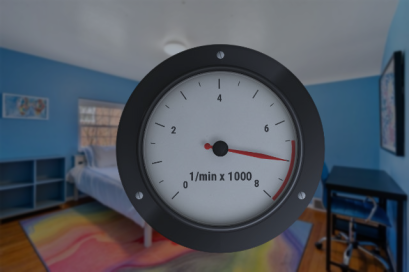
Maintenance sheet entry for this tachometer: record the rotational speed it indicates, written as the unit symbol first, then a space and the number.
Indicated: rpm 7000
